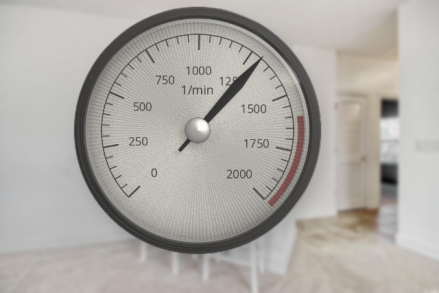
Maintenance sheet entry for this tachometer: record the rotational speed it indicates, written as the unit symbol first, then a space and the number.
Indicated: rpm 1300
